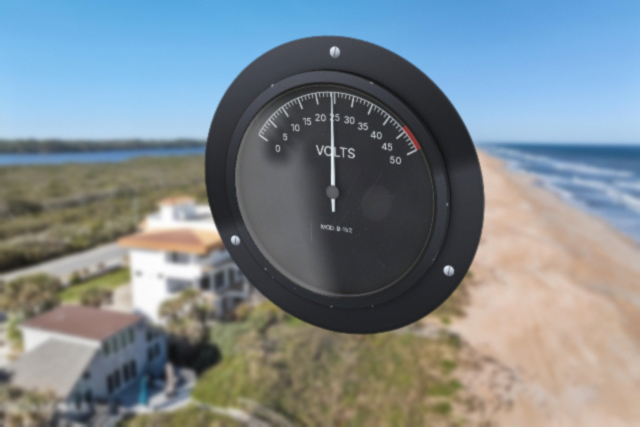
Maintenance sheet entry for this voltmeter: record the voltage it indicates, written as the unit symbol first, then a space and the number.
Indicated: V 25
